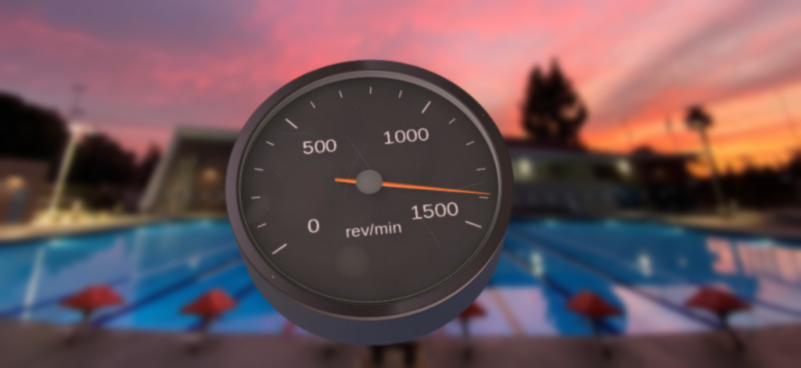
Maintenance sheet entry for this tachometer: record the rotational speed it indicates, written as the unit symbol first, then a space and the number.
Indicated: rpm 1400
